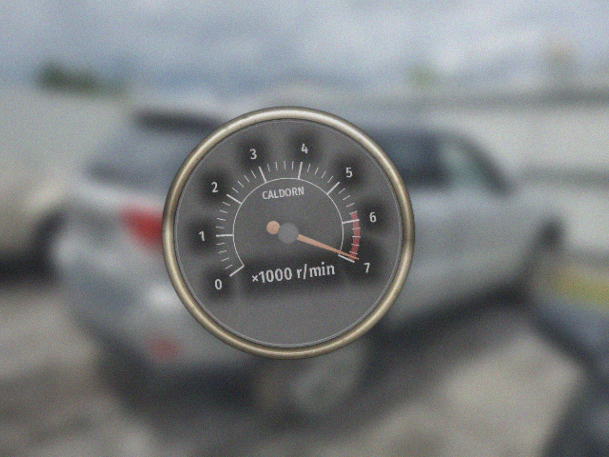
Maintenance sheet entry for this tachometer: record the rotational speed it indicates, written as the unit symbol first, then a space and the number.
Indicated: rpm 6900
